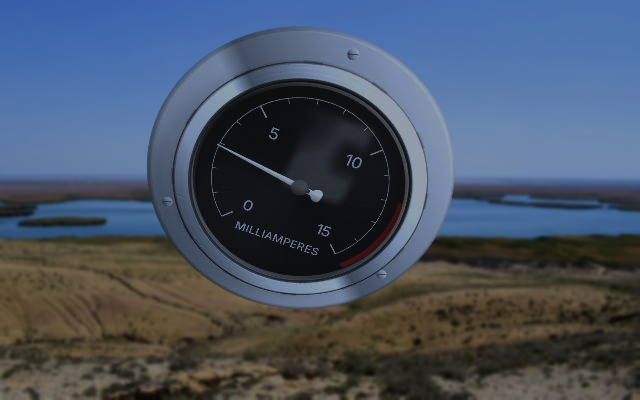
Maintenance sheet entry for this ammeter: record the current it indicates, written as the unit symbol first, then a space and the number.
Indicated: mA 3
